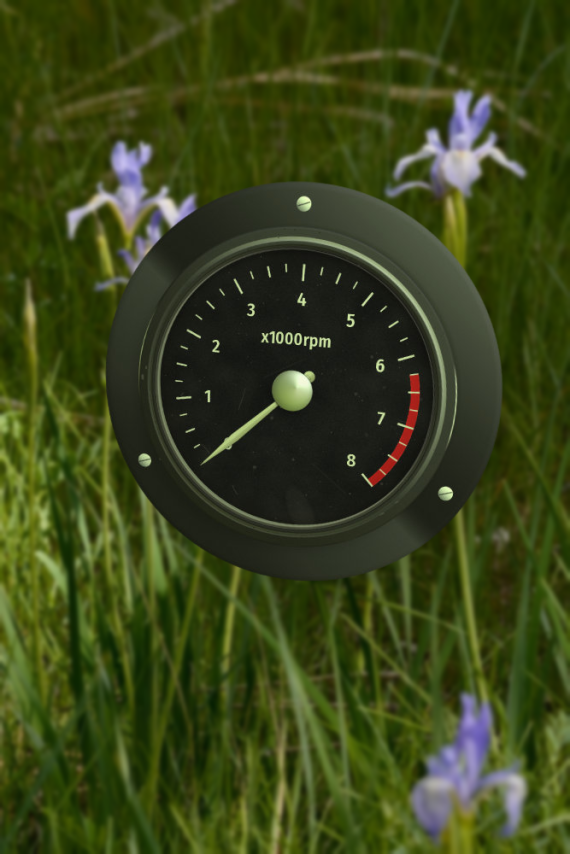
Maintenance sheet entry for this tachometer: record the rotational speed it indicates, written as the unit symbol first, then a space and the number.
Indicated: rpm 0
